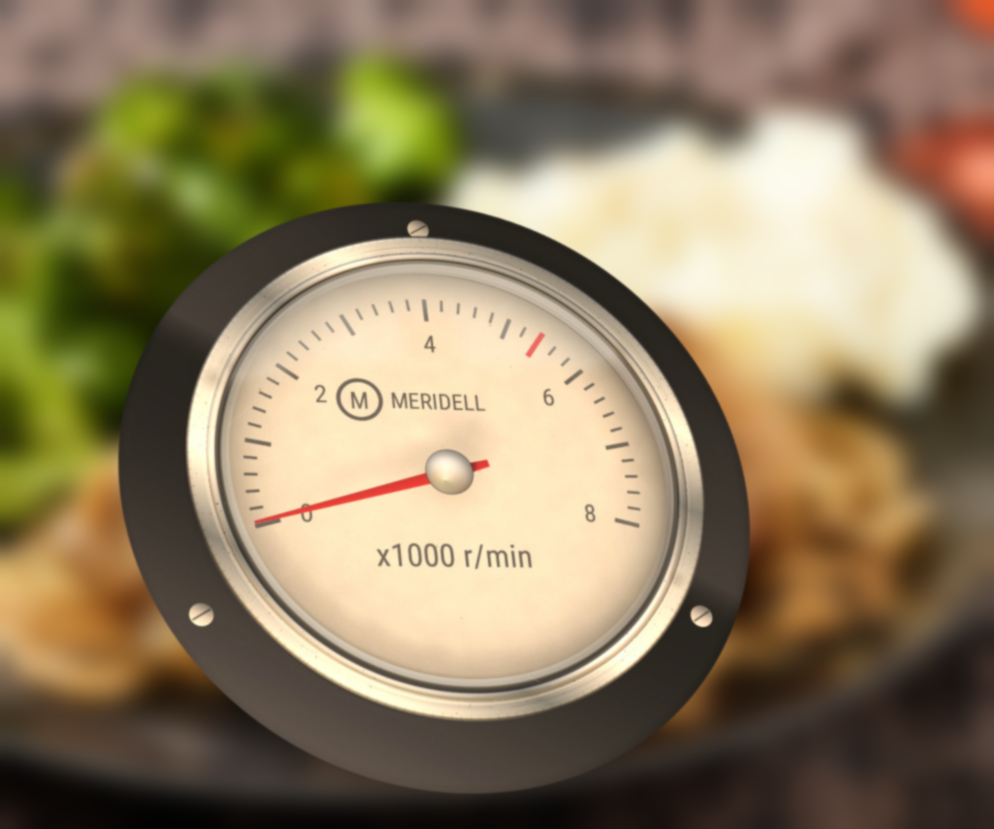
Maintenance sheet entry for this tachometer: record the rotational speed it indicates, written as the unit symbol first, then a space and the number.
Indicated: rpm 0
